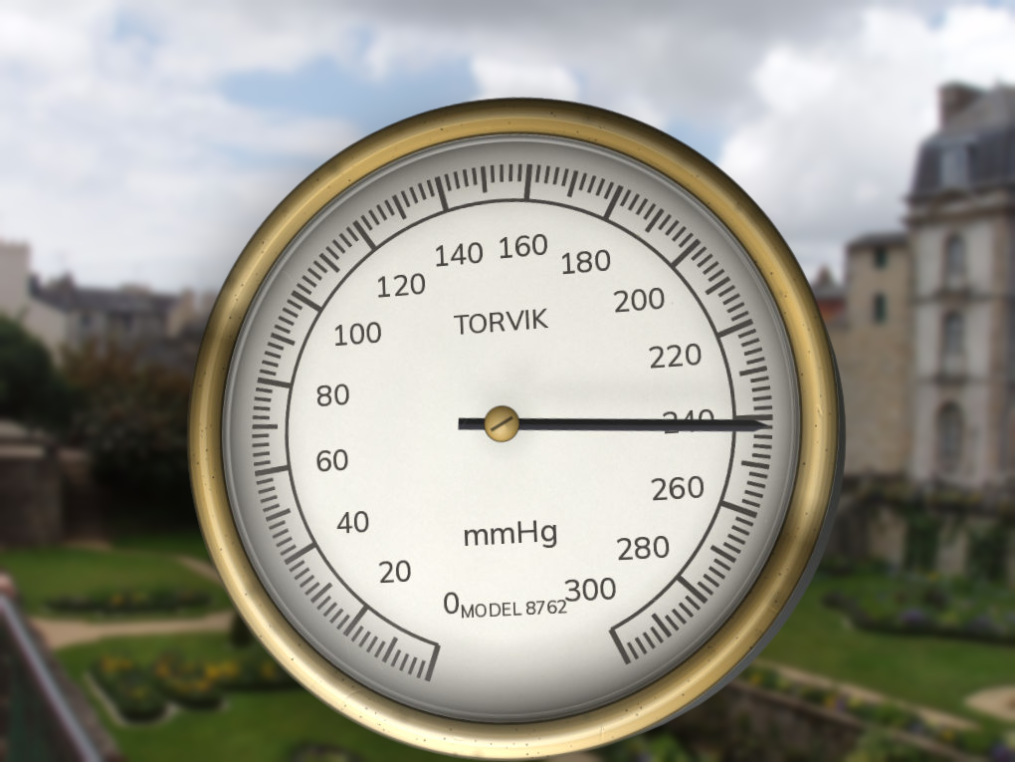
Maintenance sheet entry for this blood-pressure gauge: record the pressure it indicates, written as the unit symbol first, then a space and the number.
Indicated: mmHg 242
